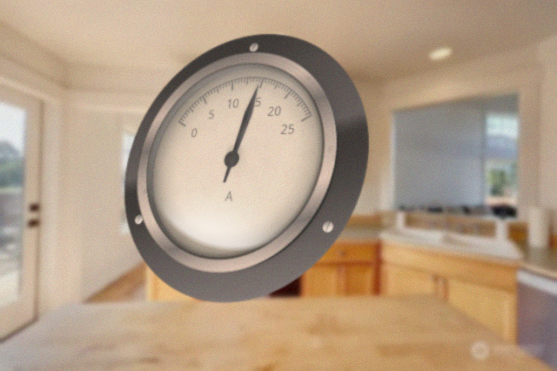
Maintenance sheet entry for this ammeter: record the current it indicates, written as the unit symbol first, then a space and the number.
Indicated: A 15
